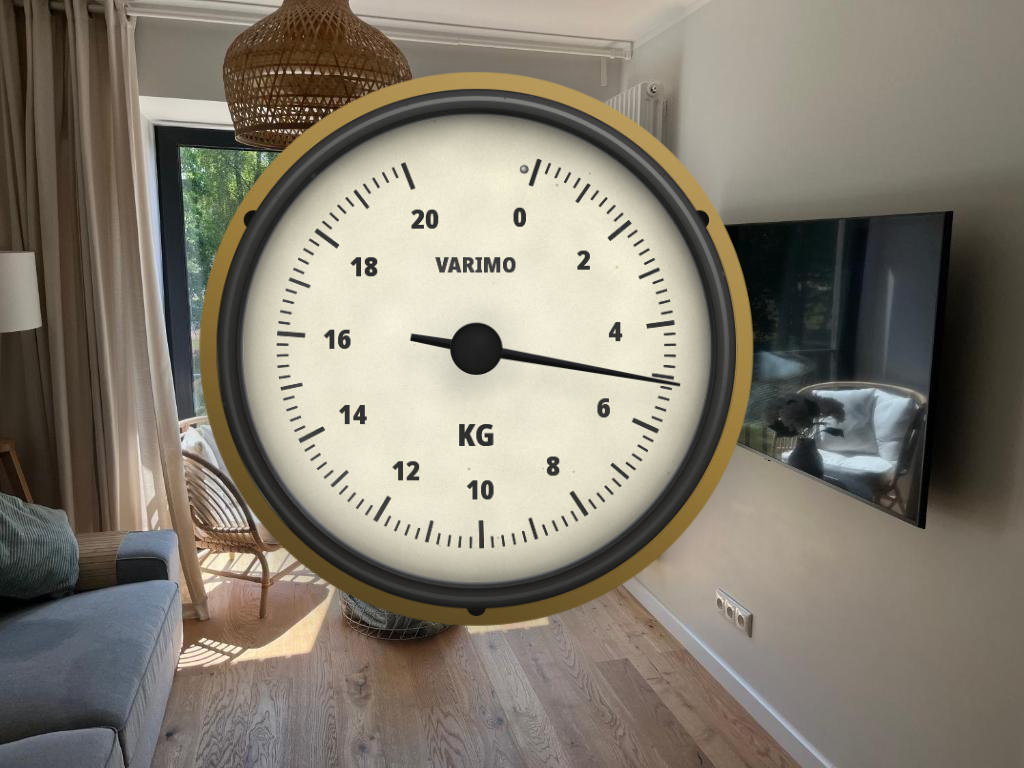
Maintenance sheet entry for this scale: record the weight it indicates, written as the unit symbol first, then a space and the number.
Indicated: kg 5.1
